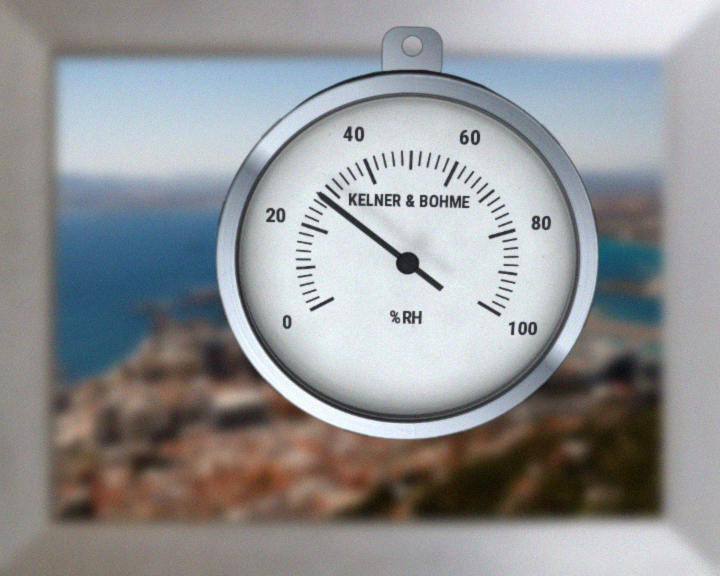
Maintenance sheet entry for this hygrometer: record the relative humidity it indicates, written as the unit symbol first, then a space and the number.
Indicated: % 28
